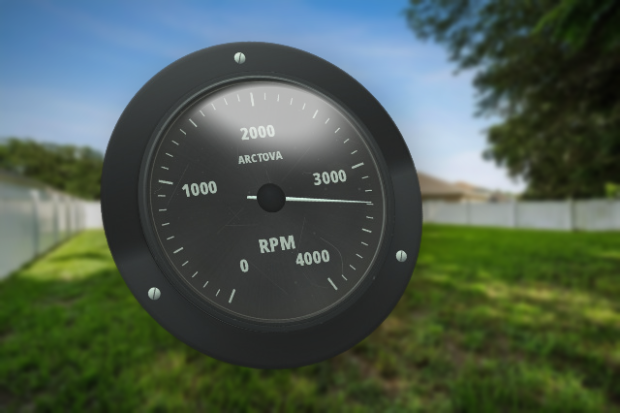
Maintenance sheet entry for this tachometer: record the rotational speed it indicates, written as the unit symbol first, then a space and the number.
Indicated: rpm 3300
